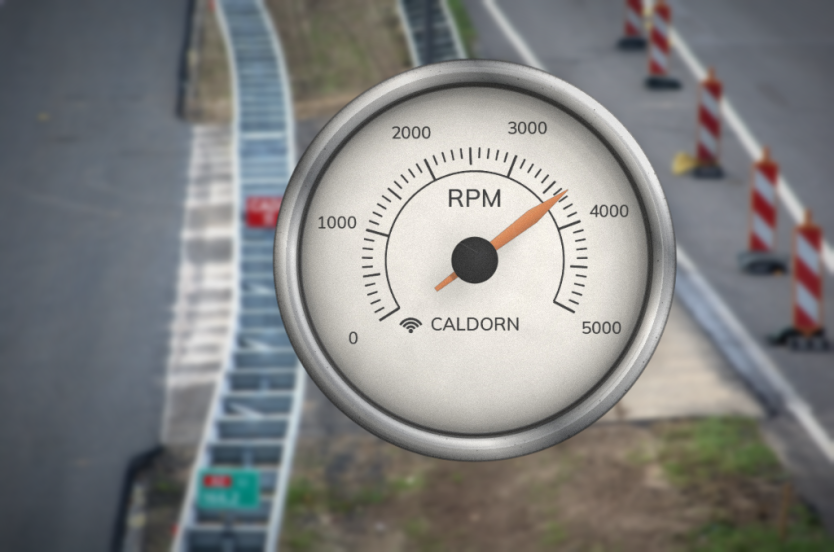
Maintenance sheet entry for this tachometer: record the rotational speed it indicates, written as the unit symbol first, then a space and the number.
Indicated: rpm 3650
